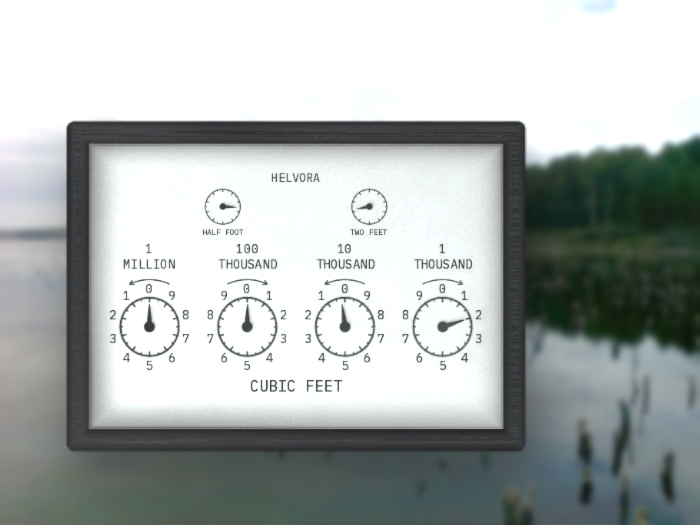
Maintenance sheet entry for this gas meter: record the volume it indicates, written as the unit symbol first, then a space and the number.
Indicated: ft³ 200
